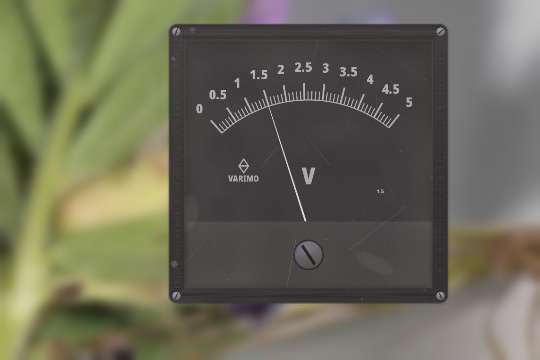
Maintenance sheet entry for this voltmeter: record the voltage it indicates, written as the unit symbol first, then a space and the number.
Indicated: V 1.5
